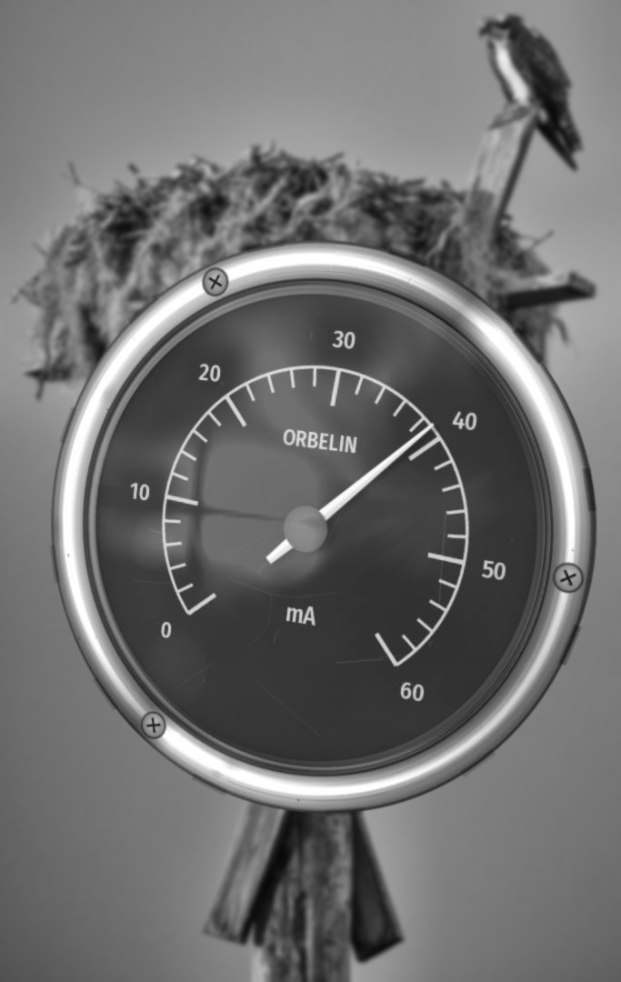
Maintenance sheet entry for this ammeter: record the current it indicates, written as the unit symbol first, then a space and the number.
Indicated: mA 39
